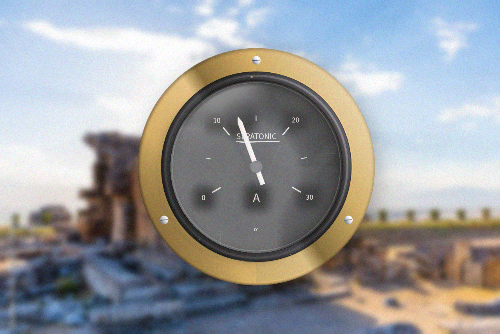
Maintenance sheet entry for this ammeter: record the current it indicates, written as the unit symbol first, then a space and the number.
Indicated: A 12.5
